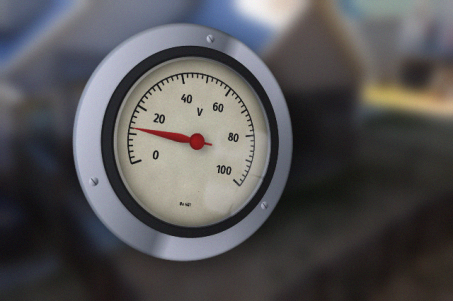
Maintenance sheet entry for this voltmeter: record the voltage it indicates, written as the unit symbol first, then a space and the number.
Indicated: V 12
